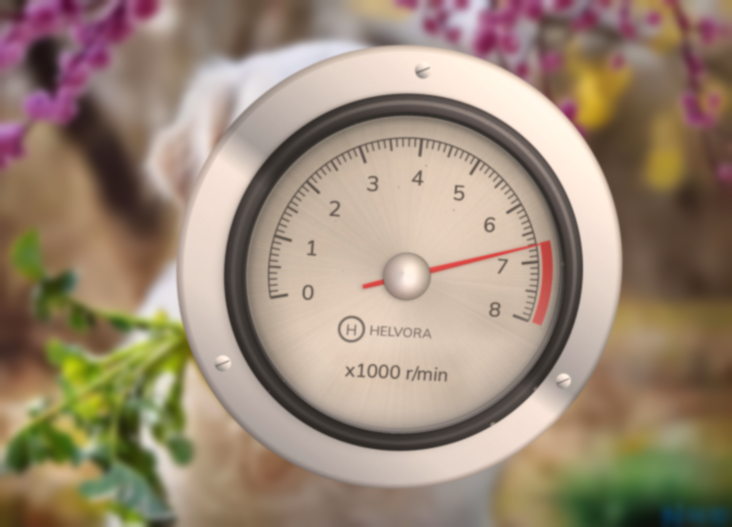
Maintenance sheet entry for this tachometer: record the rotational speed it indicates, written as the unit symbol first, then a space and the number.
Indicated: rpm 6700
